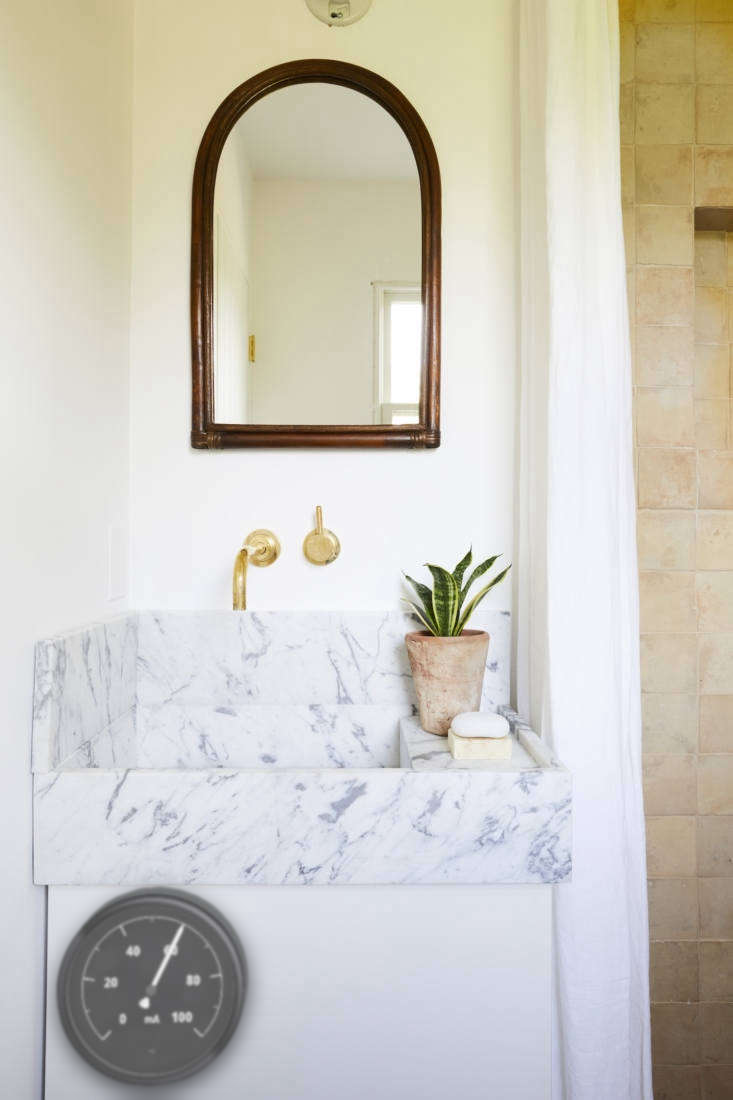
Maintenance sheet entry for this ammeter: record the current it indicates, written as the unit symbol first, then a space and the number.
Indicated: mA 60
